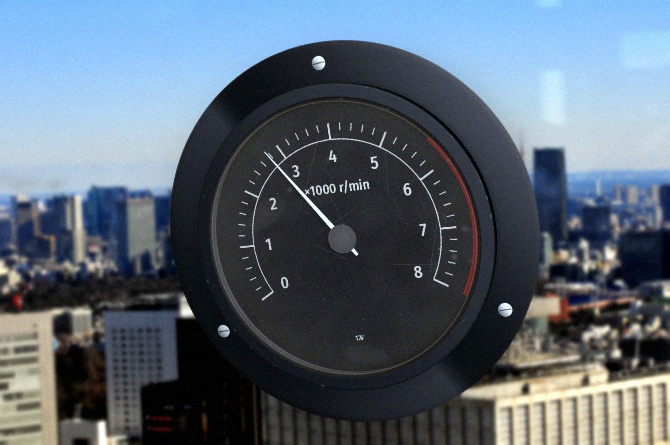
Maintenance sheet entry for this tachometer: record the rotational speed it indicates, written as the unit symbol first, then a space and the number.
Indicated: rpm 2800
